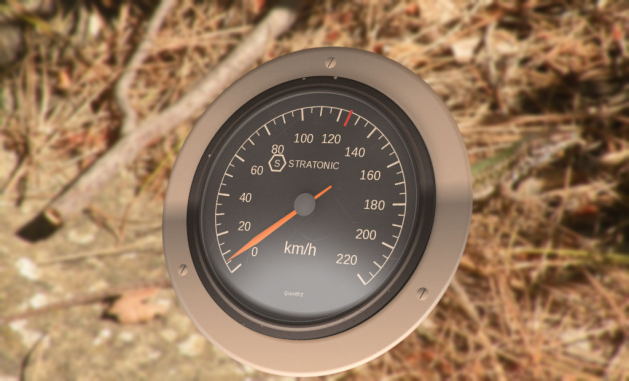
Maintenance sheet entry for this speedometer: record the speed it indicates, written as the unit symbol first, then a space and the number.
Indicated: km/h 5
